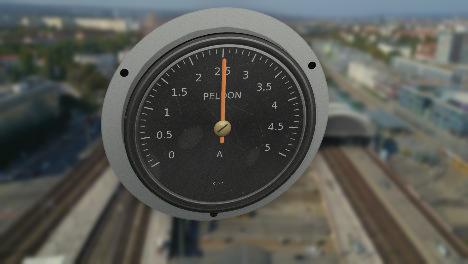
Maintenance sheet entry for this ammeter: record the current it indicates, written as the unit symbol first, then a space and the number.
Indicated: A 2.5
